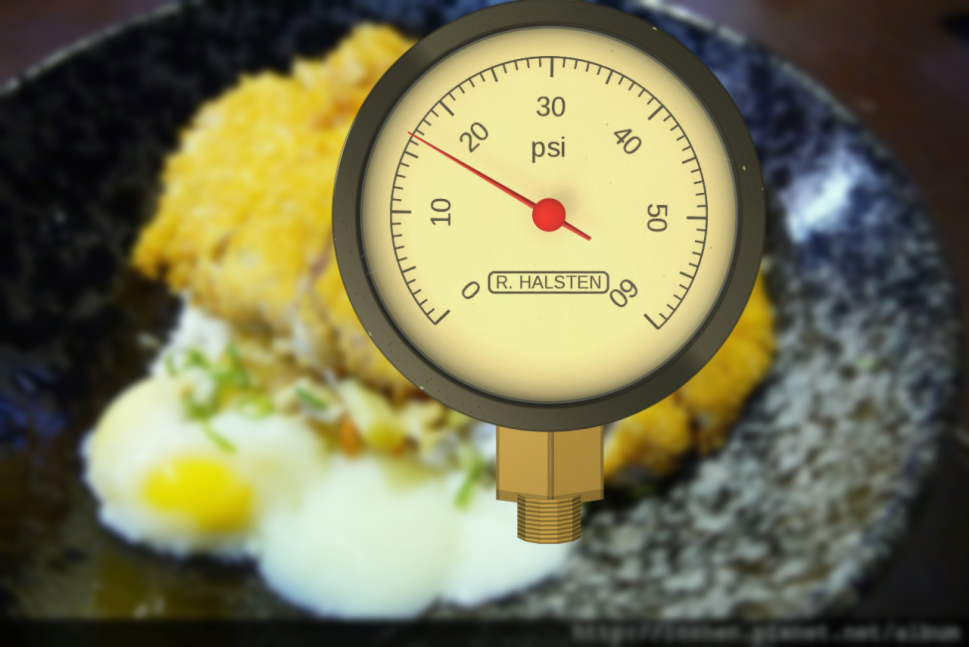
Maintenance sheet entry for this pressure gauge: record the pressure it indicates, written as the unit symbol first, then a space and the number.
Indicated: psi 16.5
